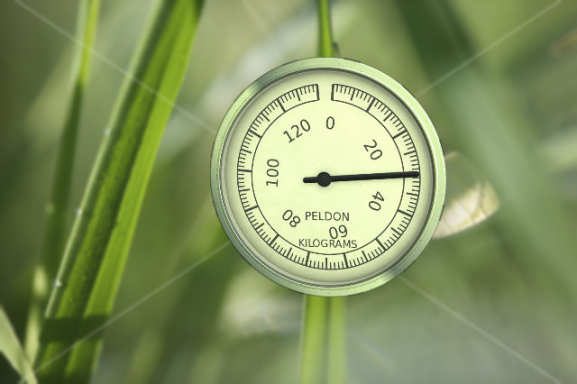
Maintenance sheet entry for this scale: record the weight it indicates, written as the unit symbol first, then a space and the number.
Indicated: kg 30
